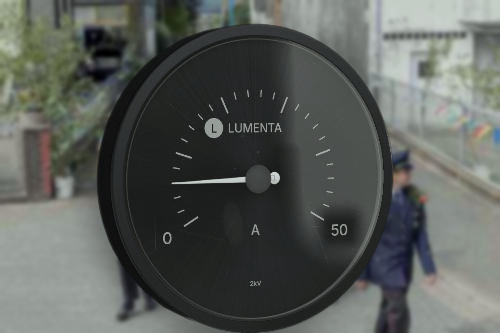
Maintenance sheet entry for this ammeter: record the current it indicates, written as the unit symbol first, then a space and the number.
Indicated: A 6
